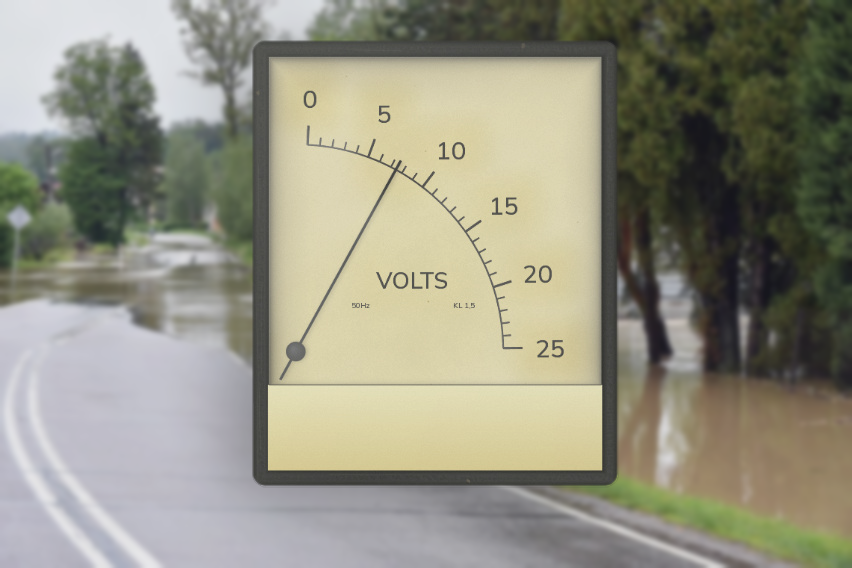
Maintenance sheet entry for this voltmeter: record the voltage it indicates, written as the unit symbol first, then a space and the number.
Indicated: V 7.5
